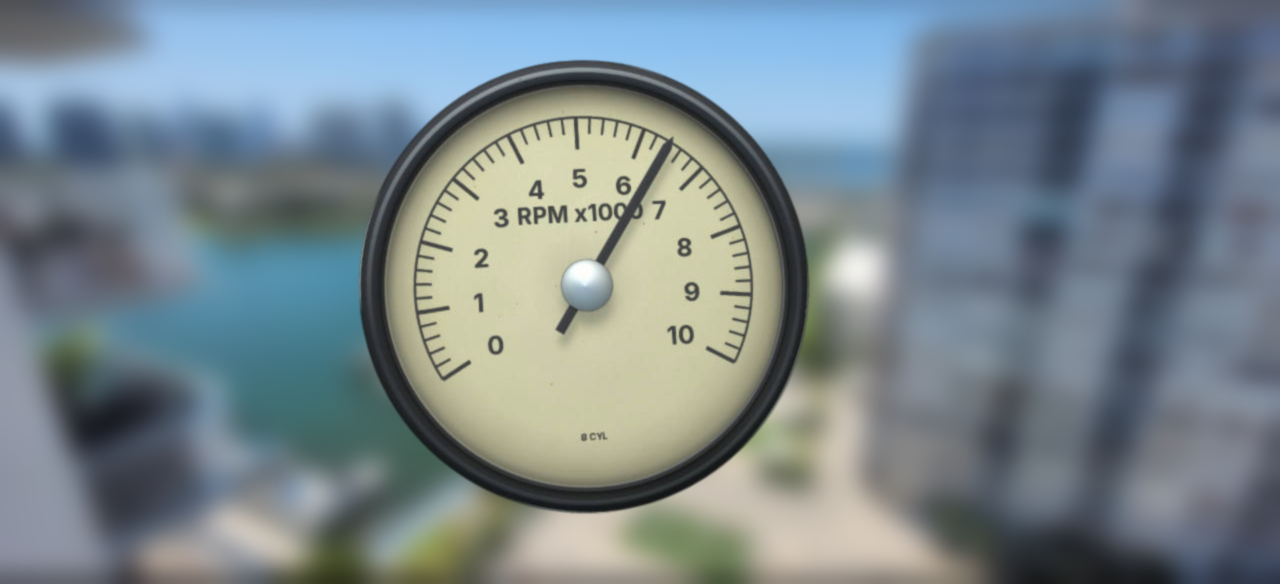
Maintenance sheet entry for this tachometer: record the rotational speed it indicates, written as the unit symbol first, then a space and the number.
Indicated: rpm 6400
